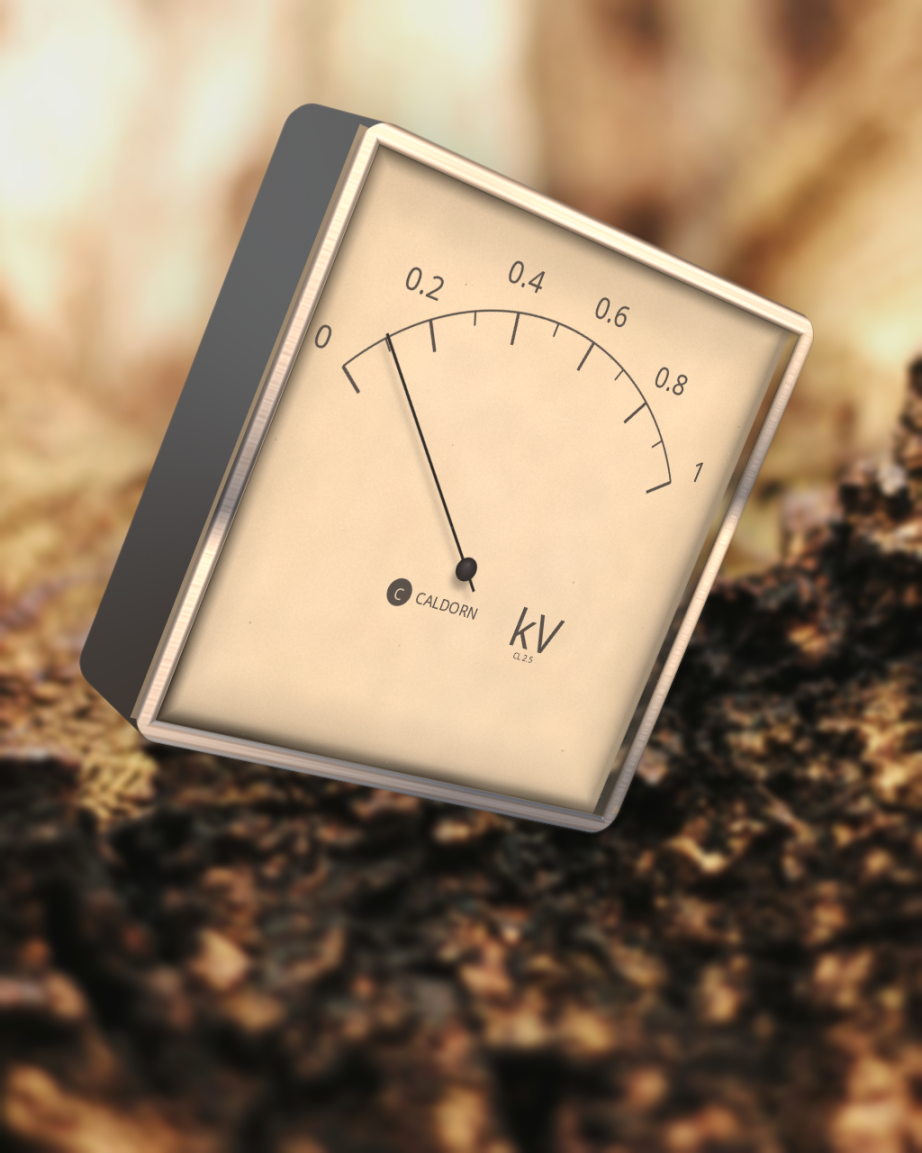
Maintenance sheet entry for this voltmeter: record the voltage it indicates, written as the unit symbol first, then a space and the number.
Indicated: kV 0.1
